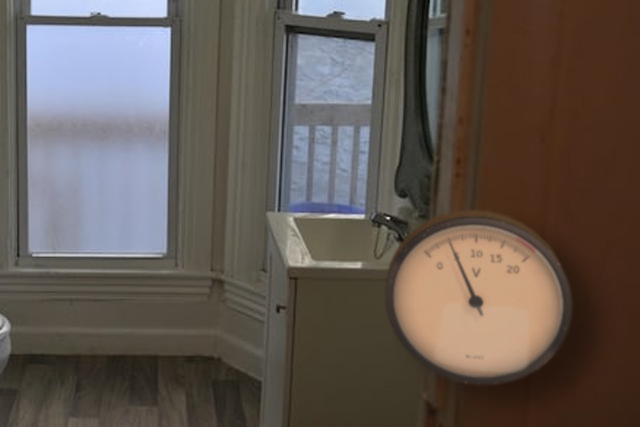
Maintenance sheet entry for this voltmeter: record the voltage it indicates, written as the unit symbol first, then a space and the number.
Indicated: V 5
